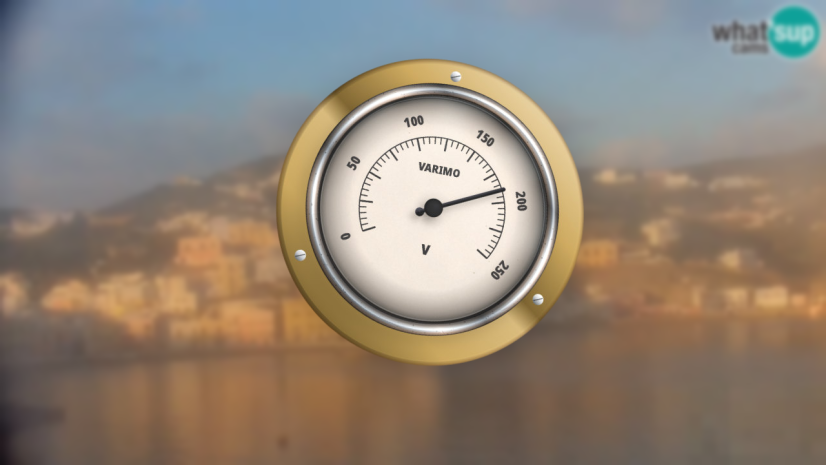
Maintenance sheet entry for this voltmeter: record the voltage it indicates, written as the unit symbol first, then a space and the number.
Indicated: V 190
